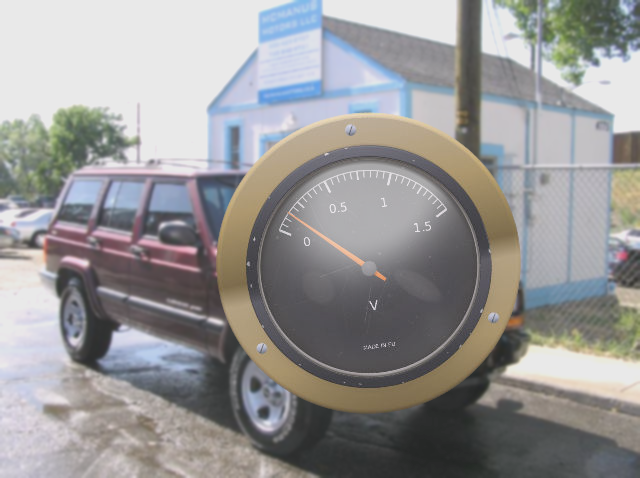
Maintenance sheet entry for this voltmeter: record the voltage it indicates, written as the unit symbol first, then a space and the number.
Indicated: V 0.15
